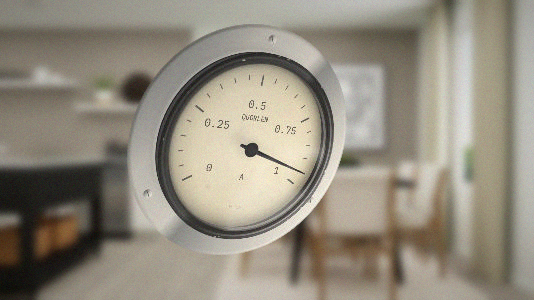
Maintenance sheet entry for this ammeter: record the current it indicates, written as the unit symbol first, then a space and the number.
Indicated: A 0.95
